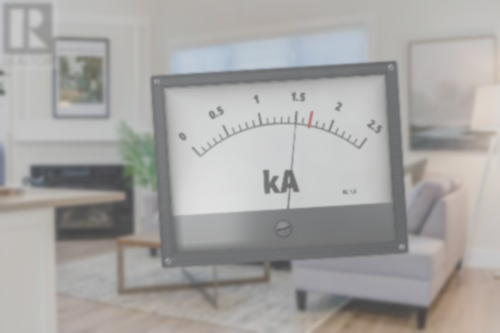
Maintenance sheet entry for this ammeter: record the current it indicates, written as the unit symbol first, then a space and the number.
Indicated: kA 1.5
